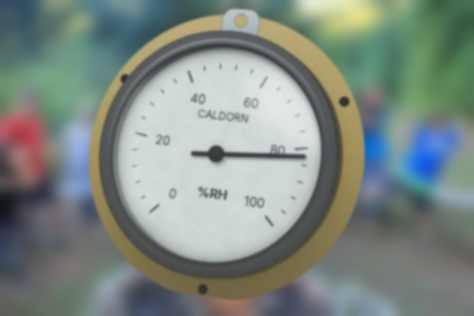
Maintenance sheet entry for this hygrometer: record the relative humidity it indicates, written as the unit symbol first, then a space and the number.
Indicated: % 82
